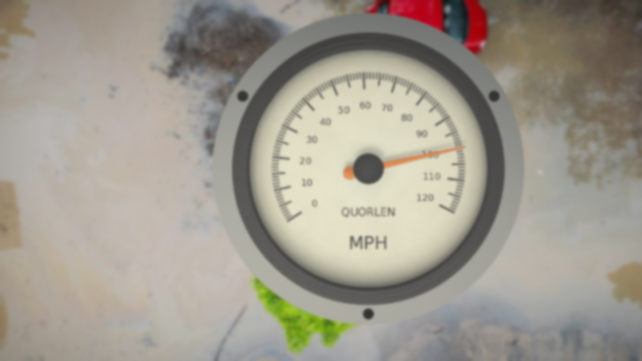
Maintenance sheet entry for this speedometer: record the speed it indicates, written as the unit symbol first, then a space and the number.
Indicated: mph 100
